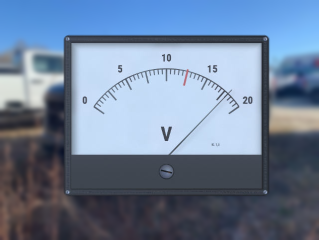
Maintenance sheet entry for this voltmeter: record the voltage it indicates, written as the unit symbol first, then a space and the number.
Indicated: V 18
